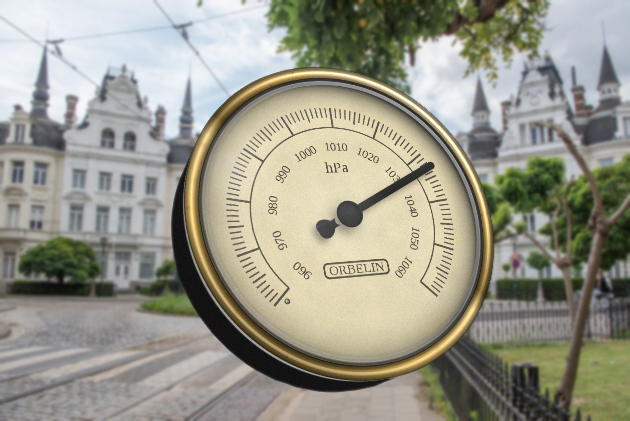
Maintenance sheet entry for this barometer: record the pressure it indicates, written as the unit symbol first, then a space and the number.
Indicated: hPa 1033
